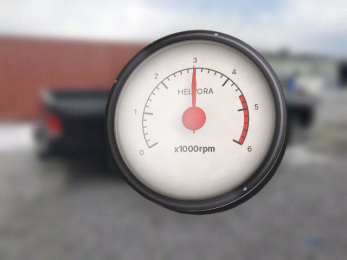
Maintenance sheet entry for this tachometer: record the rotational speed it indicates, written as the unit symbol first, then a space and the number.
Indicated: rpm 3000
